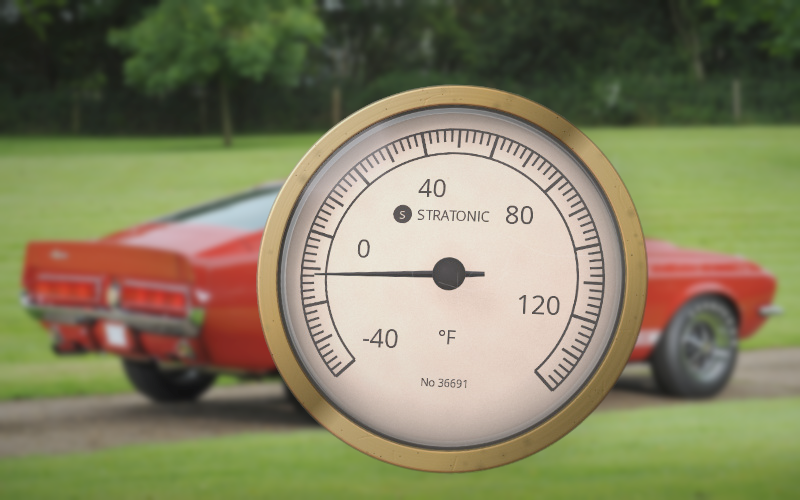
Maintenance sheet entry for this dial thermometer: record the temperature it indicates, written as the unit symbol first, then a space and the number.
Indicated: °F -12
